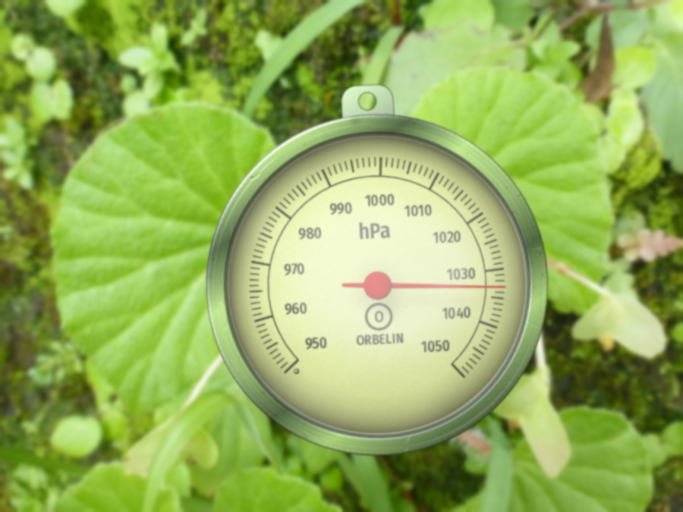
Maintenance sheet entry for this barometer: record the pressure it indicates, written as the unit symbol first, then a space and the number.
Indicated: hPa 1033
